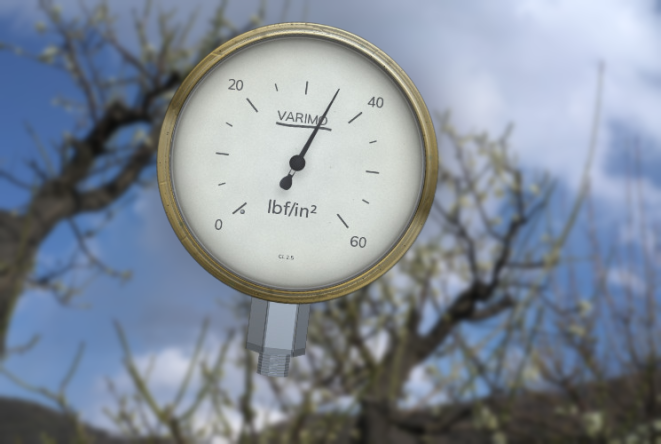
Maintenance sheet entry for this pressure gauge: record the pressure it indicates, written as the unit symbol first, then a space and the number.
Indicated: psi 35
